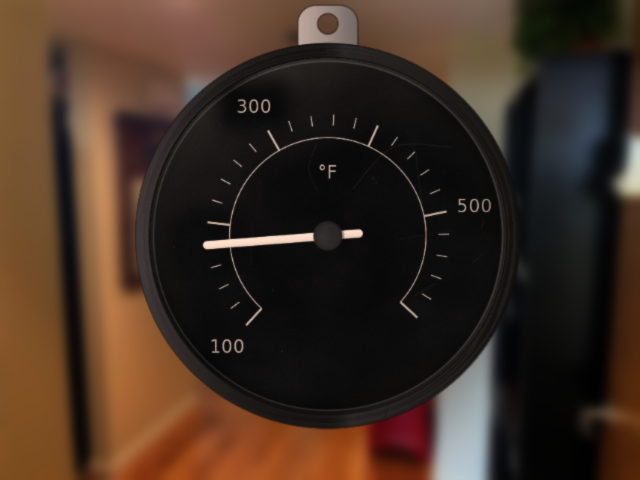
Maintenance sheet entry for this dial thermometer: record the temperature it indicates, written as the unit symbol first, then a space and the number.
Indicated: °F 180
